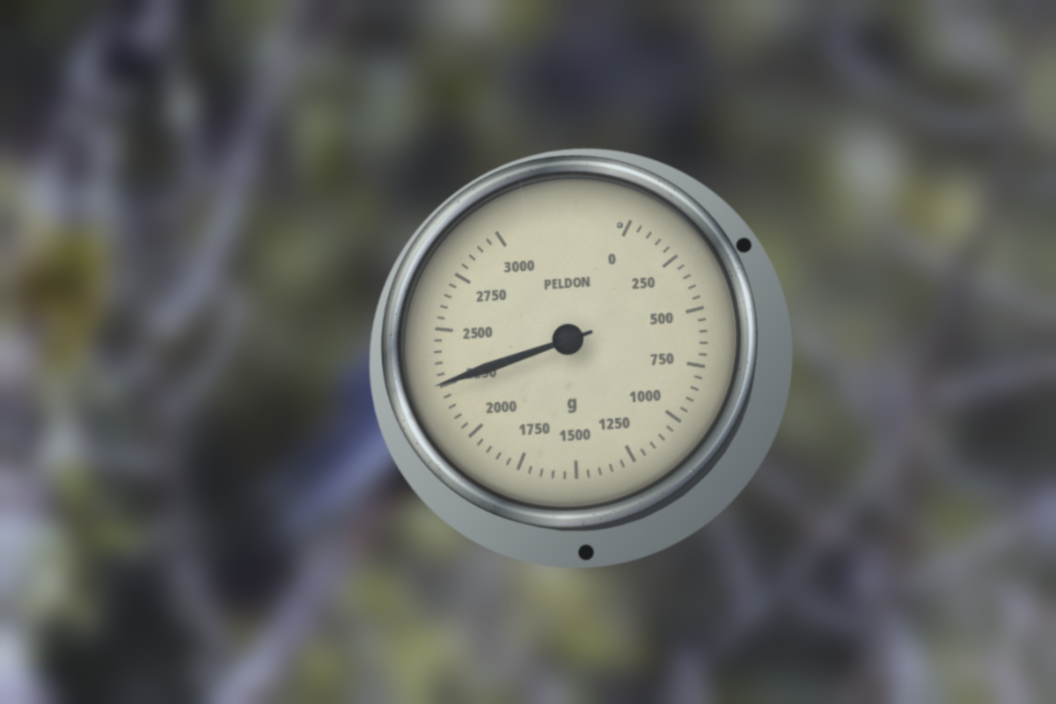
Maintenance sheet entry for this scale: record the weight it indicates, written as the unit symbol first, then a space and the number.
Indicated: g 2250
